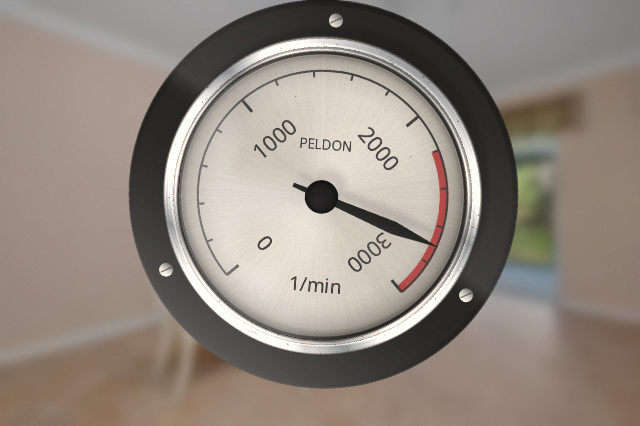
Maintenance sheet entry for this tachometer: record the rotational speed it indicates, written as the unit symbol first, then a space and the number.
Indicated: rpm 2700
